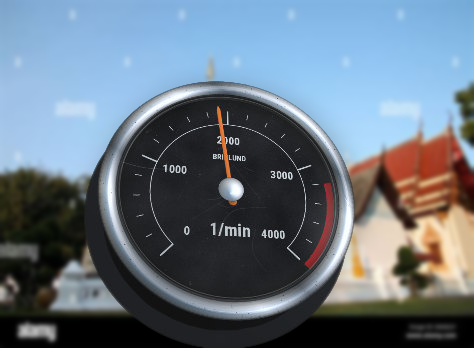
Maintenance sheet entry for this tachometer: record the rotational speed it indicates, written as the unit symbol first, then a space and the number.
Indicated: rpm 1900
